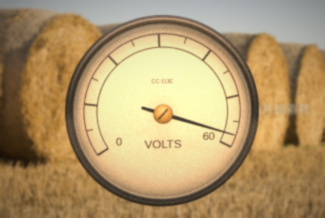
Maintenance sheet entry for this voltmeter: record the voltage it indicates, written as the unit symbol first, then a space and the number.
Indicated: V 57.5
